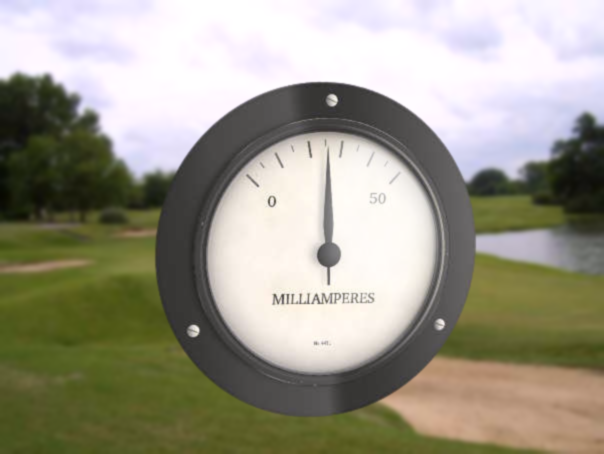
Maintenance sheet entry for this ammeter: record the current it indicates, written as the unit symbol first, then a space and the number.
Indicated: mA 25
